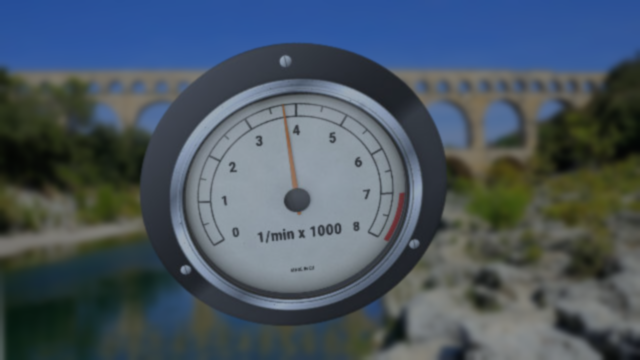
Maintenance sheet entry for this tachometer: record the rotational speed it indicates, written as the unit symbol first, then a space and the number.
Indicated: rpm 3750
